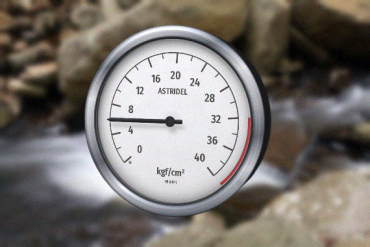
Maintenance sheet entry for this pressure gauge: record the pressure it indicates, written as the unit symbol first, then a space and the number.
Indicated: kg/cm² 6
